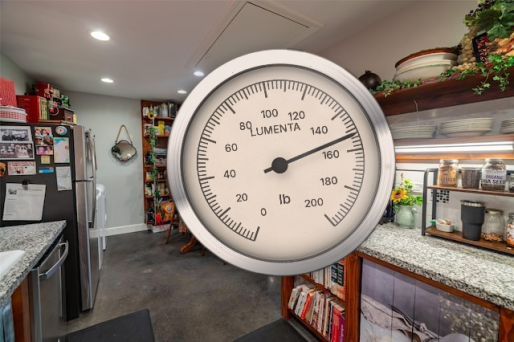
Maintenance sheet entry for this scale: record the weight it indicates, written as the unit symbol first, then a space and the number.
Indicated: lb 152
